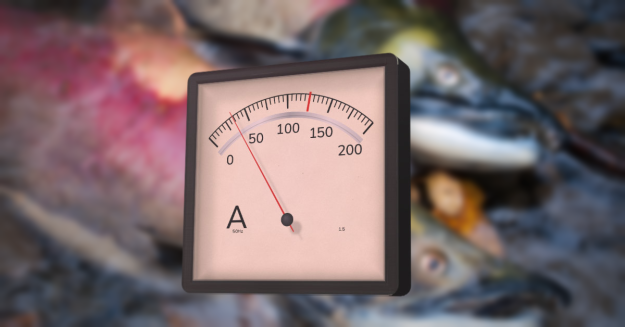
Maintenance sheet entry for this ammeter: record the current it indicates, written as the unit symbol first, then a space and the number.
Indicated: A 35
